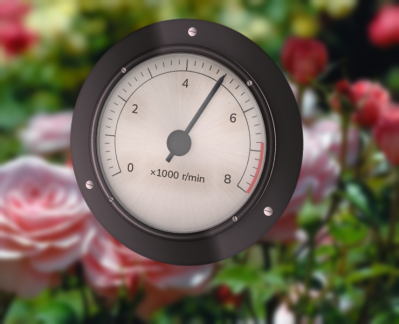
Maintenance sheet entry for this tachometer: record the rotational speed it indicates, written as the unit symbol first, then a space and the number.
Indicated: rpm 5000
